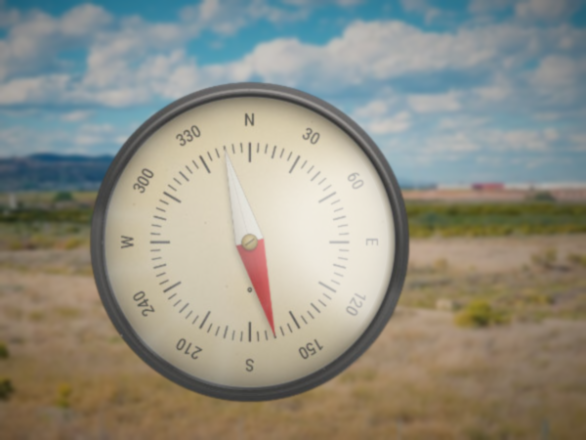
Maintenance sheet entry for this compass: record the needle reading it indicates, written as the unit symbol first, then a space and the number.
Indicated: ° 165
